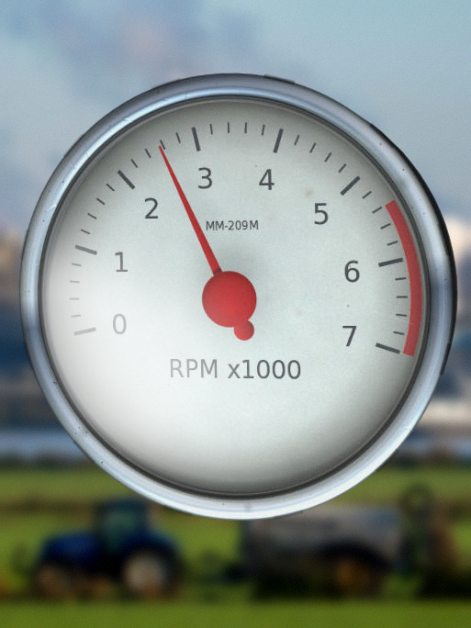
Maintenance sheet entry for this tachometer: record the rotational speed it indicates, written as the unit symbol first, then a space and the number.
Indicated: rpm 2600
